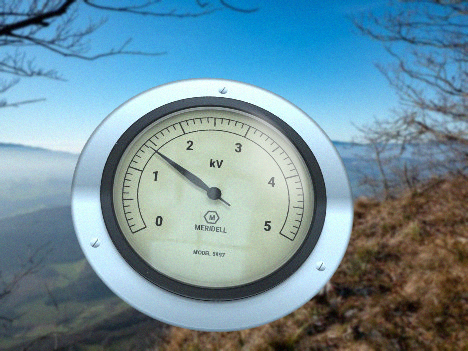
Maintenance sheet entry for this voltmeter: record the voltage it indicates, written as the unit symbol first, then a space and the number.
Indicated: kV 1.4
